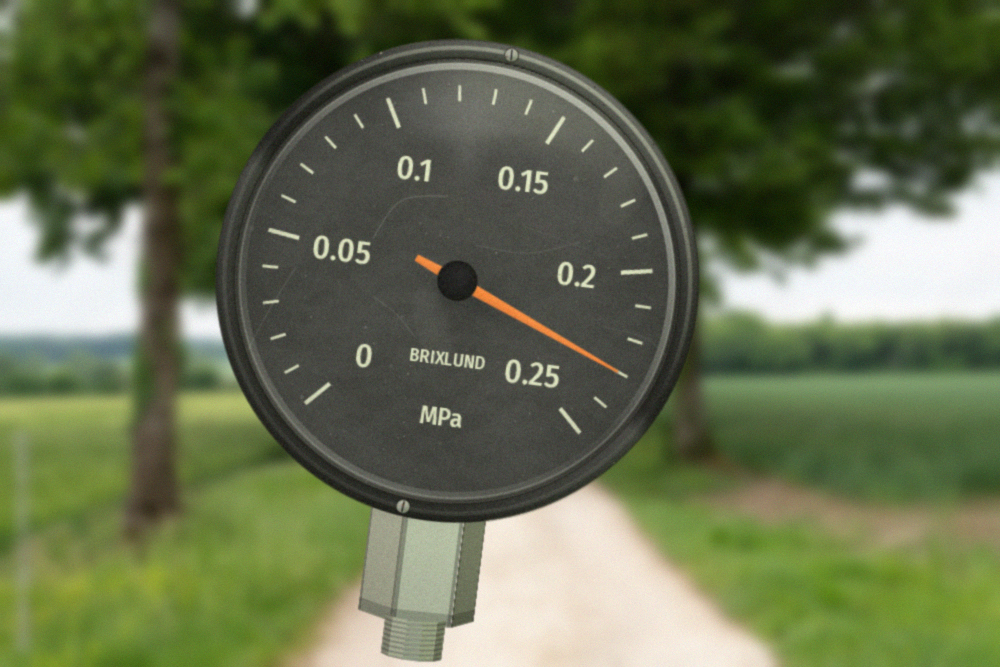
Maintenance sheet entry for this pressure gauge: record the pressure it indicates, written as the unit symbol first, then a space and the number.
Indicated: MPa 0.23
